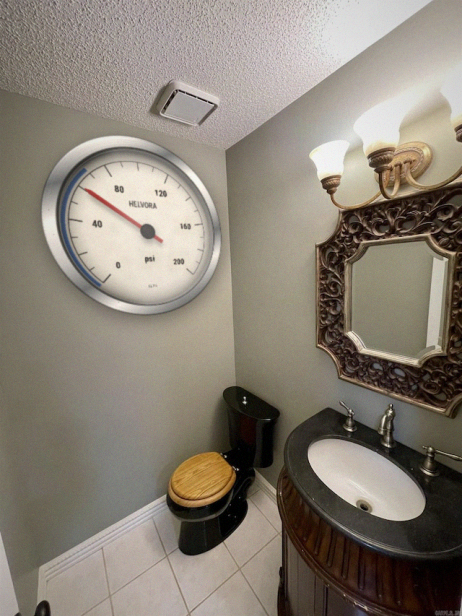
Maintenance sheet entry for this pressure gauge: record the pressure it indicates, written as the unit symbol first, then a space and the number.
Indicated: psi 60
